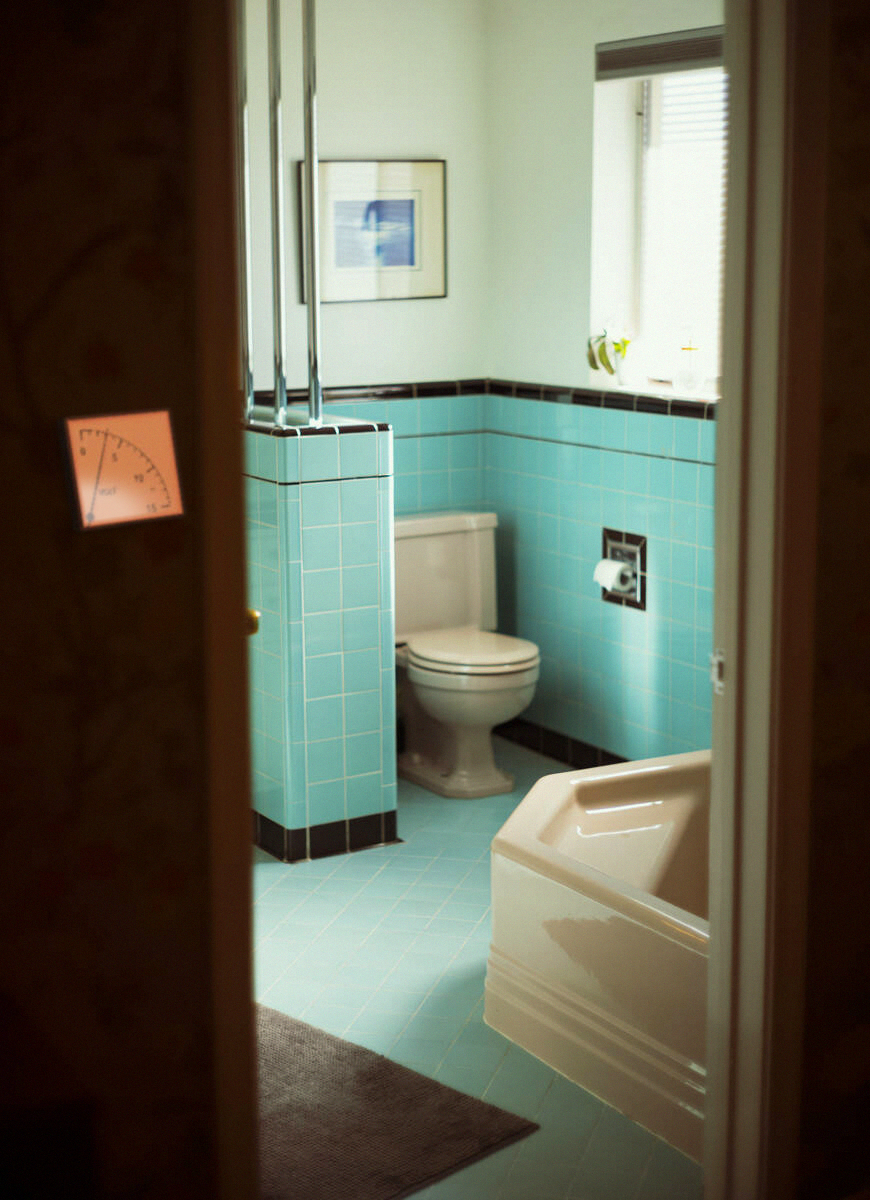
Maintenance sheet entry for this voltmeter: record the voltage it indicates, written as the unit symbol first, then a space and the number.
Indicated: V 3
